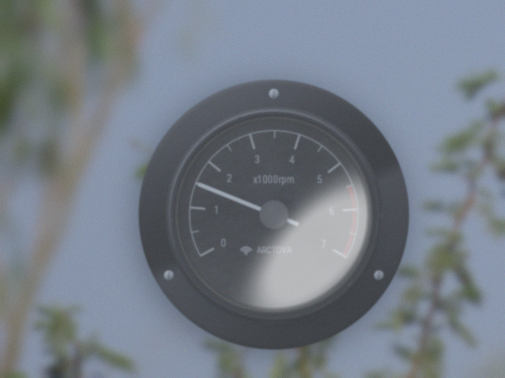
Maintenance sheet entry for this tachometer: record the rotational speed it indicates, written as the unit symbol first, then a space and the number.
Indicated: rpm 1500
